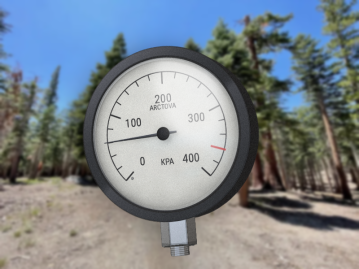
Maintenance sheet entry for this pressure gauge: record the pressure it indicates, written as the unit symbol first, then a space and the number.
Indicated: kPa 60
